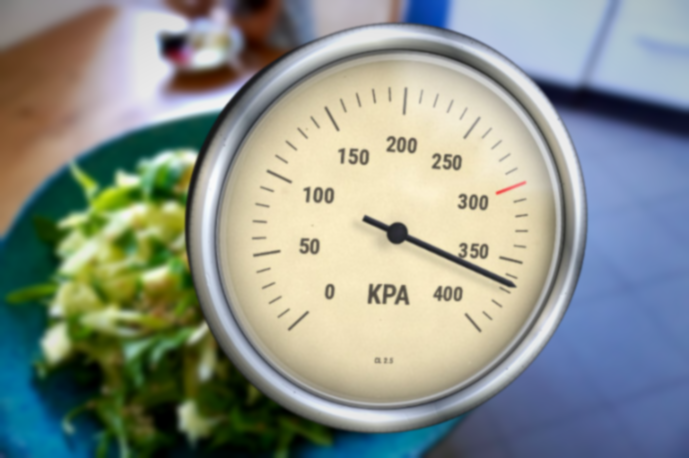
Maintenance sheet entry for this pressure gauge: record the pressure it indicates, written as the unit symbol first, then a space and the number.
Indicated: kPa 365
